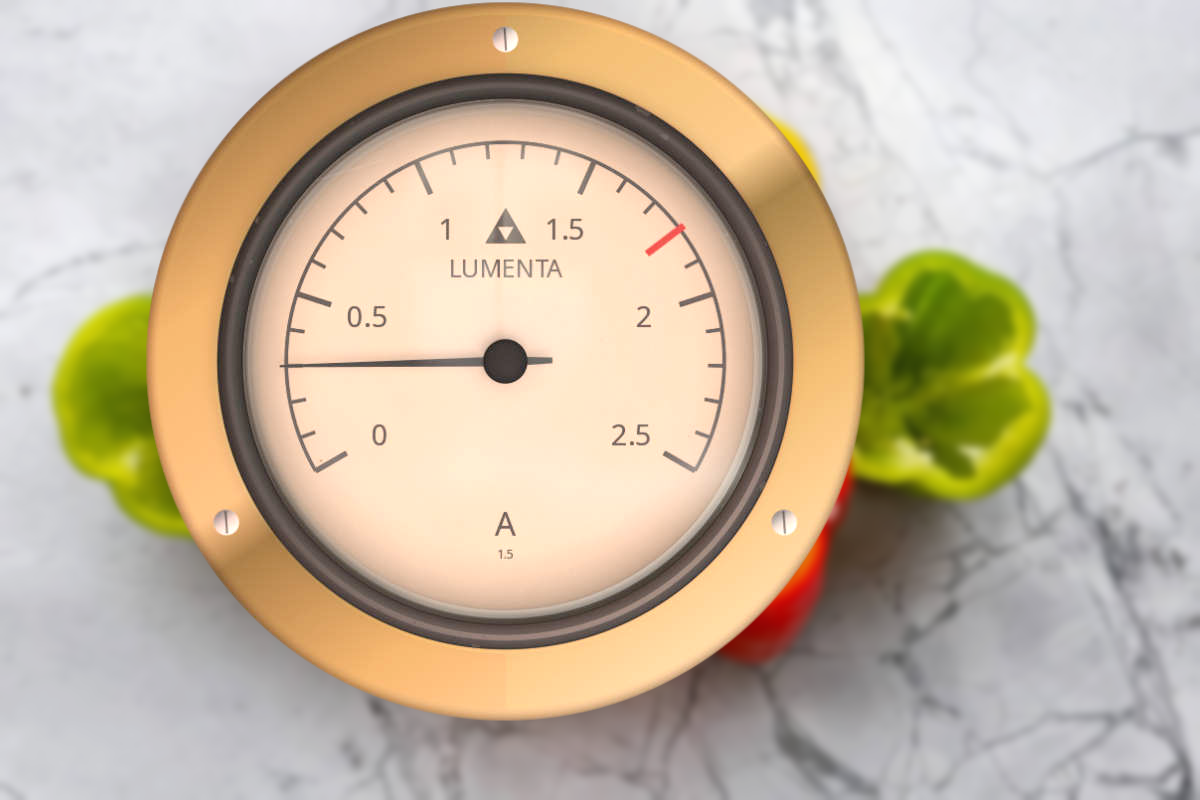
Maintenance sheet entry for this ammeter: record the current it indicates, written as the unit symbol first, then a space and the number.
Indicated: A 0.3
